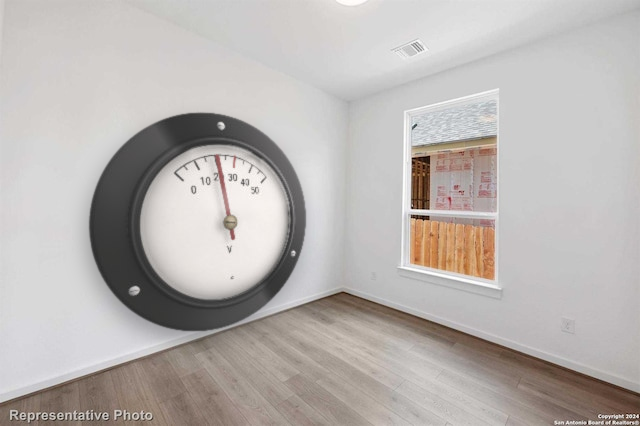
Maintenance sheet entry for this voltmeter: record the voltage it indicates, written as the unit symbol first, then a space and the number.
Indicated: V 20
